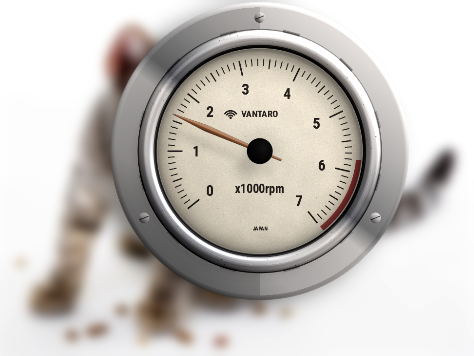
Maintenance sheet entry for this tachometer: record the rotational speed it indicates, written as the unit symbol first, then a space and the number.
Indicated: rpm 1600
